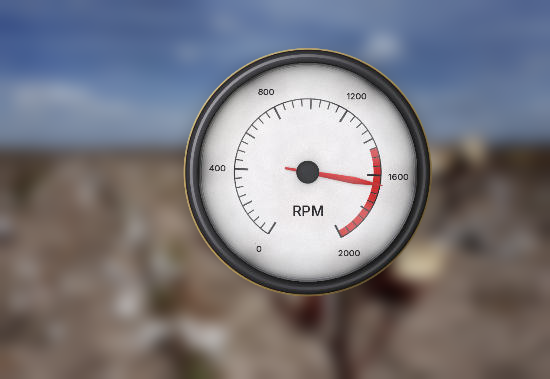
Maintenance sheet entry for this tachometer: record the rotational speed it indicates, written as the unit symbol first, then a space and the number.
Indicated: rpm 1650
